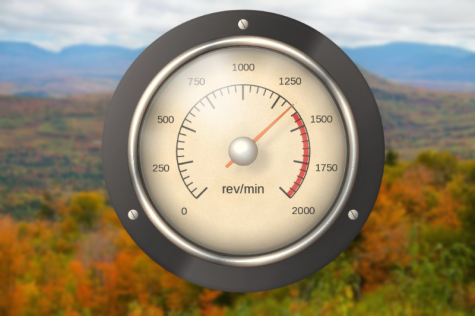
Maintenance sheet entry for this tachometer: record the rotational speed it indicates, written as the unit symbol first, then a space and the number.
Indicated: rpm 1350
